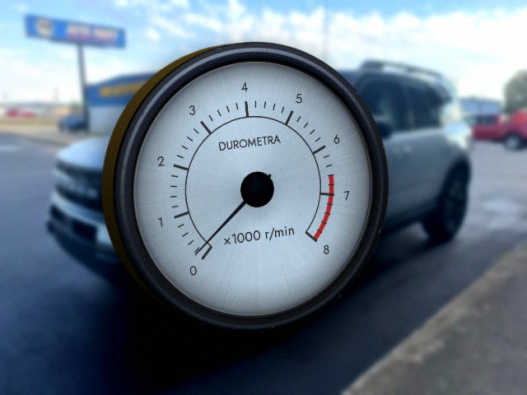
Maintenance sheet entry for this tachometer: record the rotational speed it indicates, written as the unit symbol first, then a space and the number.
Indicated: rpm 200
